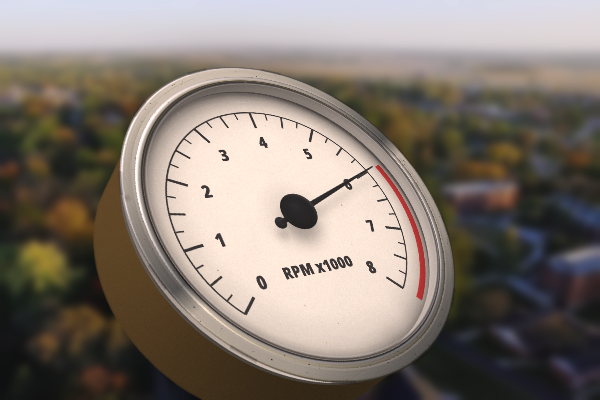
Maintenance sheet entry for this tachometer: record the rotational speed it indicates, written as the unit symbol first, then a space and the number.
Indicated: rpm 6000
